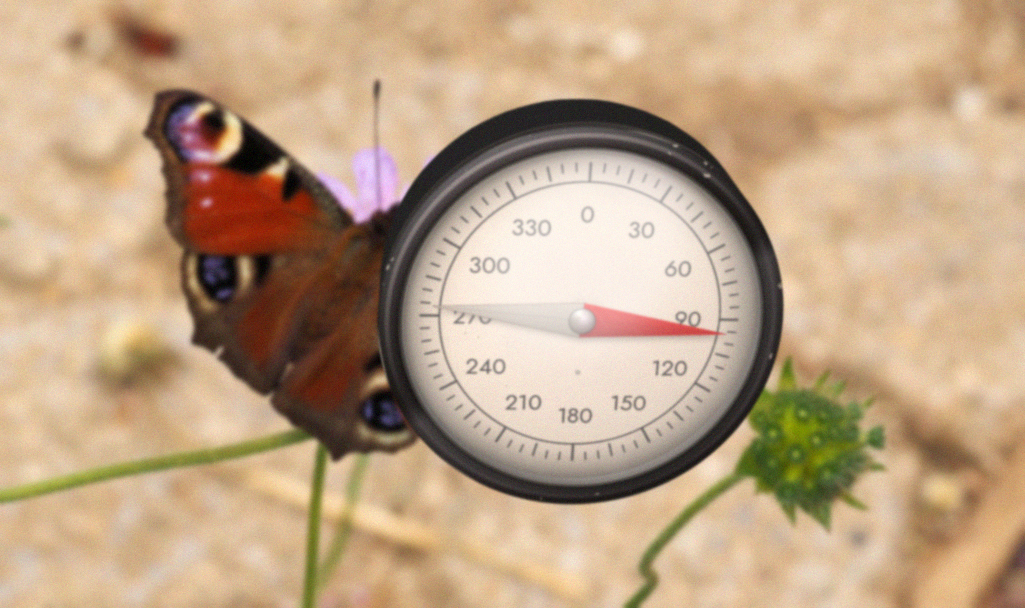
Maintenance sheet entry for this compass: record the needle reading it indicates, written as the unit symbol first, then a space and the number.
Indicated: ° 95
